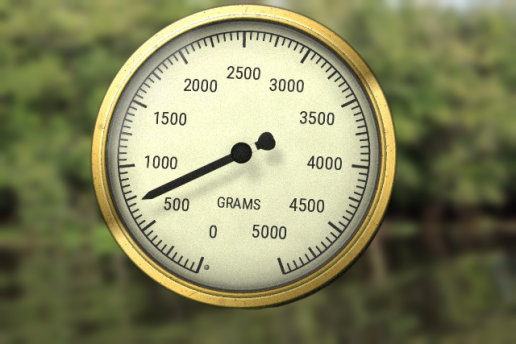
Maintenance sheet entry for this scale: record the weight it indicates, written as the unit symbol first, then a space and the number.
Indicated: g 700
